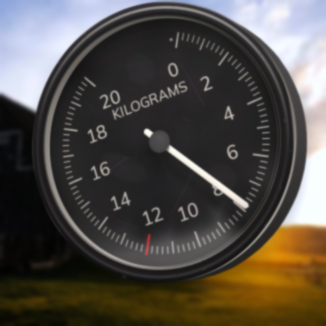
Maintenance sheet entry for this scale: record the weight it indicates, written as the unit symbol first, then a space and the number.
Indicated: kg 7.8
